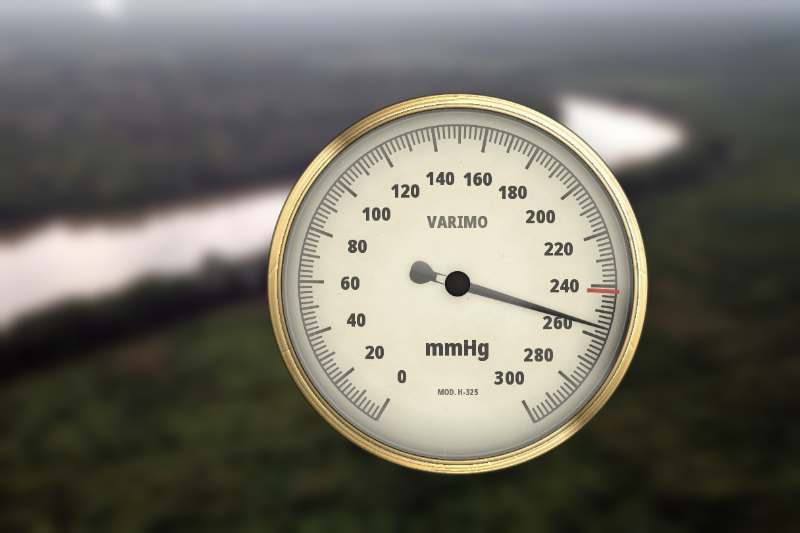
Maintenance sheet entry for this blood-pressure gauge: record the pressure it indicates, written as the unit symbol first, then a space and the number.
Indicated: mmHg 256
